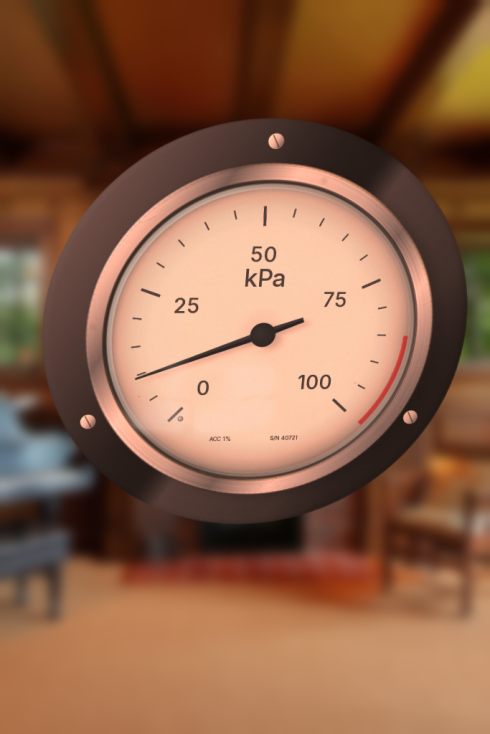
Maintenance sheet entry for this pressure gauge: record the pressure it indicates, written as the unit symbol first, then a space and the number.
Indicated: kPa 10
